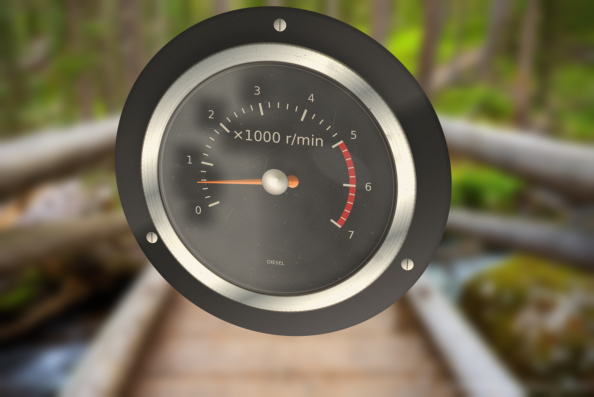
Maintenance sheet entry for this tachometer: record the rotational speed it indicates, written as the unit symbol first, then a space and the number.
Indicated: rpm 600
